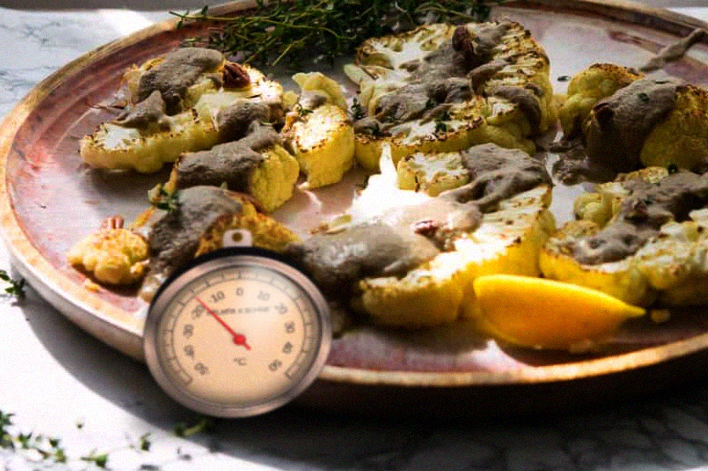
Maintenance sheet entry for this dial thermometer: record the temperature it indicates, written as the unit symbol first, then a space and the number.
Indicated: °C -15
